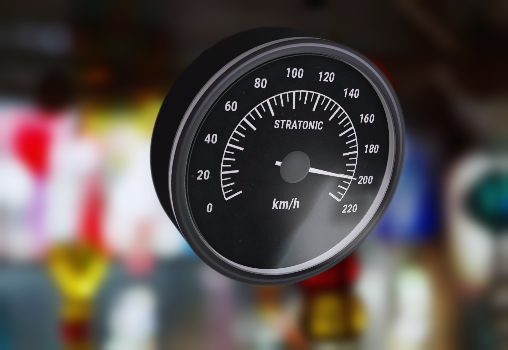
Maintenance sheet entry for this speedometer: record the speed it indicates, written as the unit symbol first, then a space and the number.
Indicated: km/h 200
